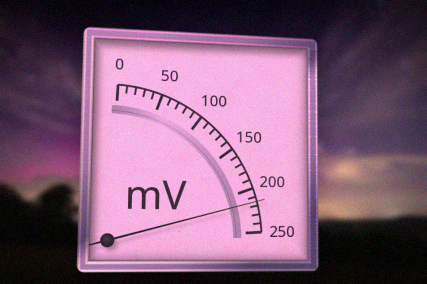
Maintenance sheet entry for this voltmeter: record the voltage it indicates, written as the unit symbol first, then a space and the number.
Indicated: mV 215
